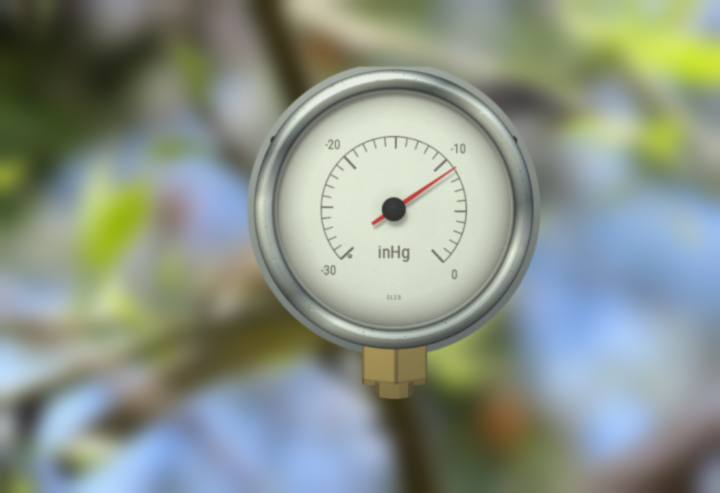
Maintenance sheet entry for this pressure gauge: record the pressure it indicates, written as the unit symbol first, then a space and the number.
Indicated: inHg -9
